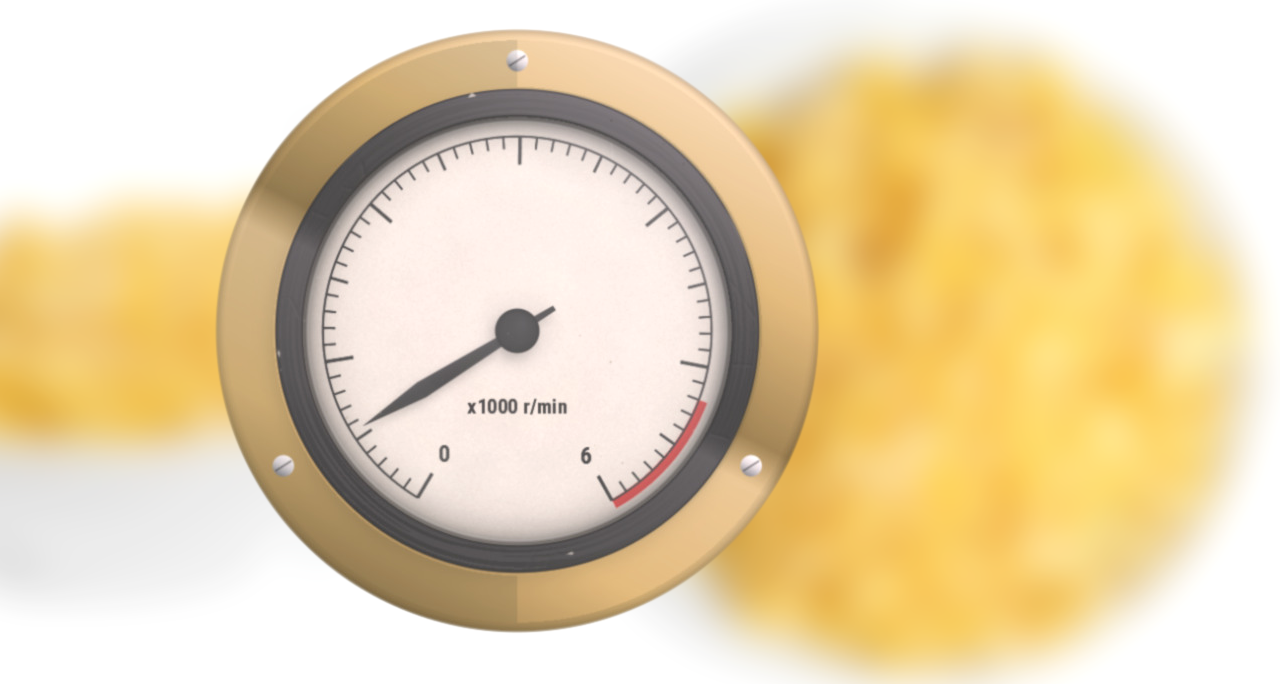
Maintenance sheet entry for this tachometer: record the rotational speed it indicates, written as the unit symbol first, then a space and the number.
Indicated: rpm 550
